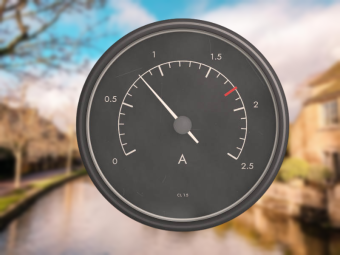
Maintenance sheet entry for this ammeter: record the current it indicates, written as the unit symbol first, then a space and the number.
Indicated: A 0.8
